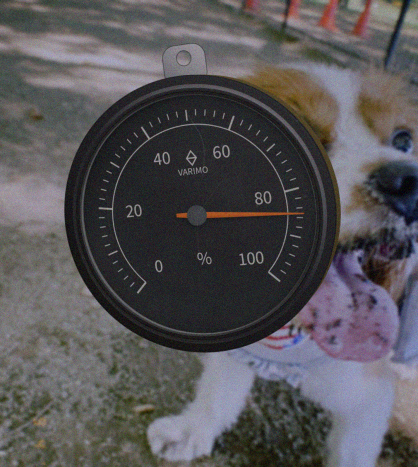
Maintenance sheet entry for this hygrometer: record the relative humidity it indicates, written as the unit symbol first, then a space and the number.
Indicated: % 85
